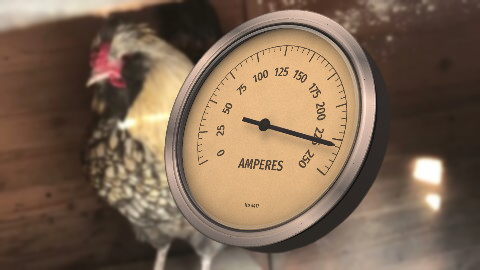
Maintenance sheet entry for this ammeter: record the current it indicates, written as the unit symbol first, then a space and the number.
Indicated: A 230
